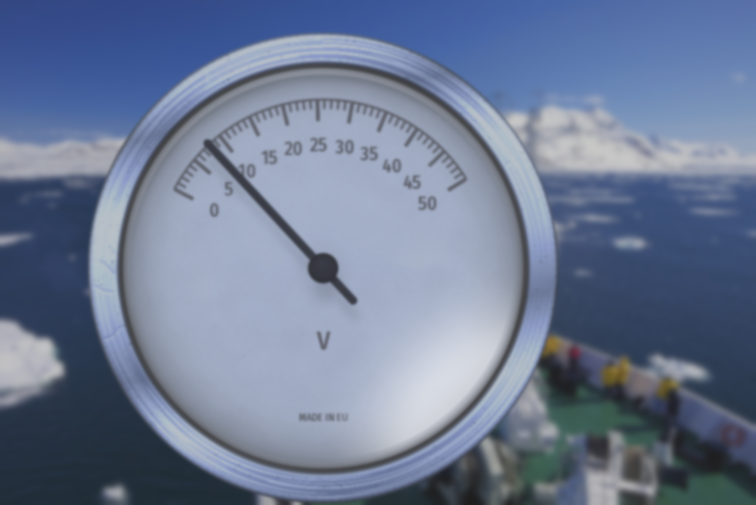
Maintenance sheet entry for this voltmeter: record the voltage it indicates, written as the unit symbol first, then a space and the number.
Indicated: V 8
